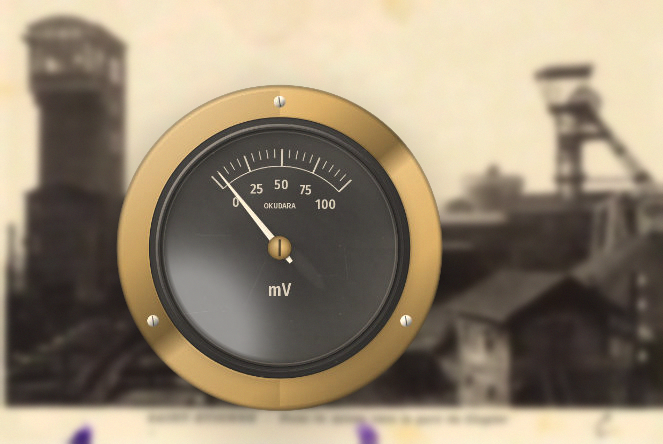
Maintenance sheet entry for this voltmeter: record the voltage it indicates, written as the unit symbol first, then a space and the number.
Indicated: mV 5
